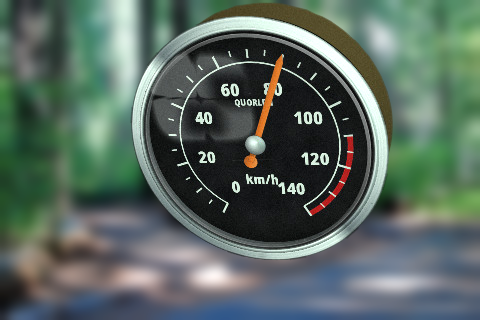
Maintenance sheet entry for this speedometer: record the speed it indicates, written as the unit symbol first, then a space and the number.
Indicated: km/h 80
